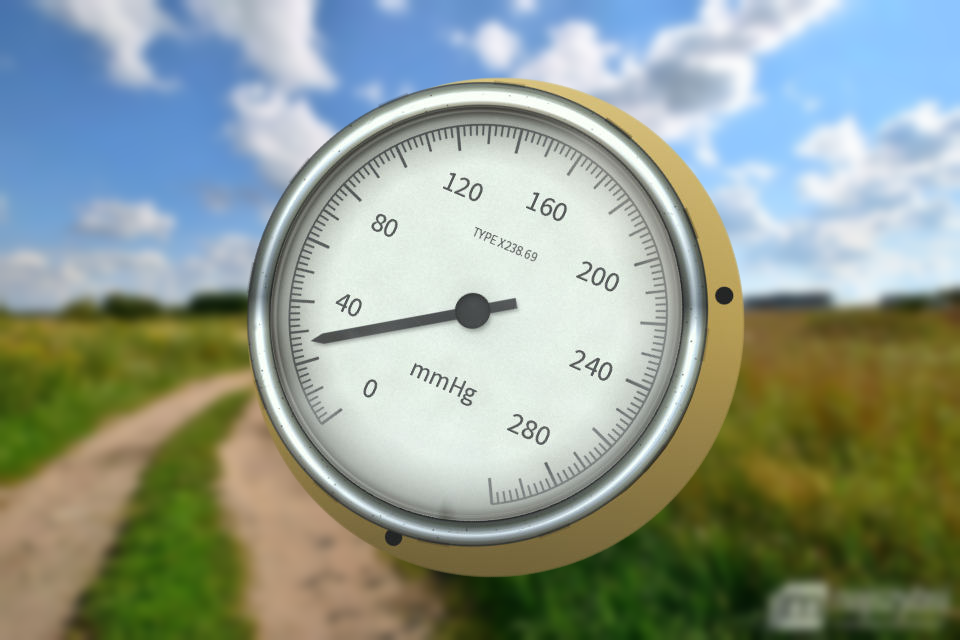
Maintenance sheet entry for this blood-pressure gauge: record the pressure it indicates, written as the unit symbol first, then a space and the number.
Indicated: mmHg 26
